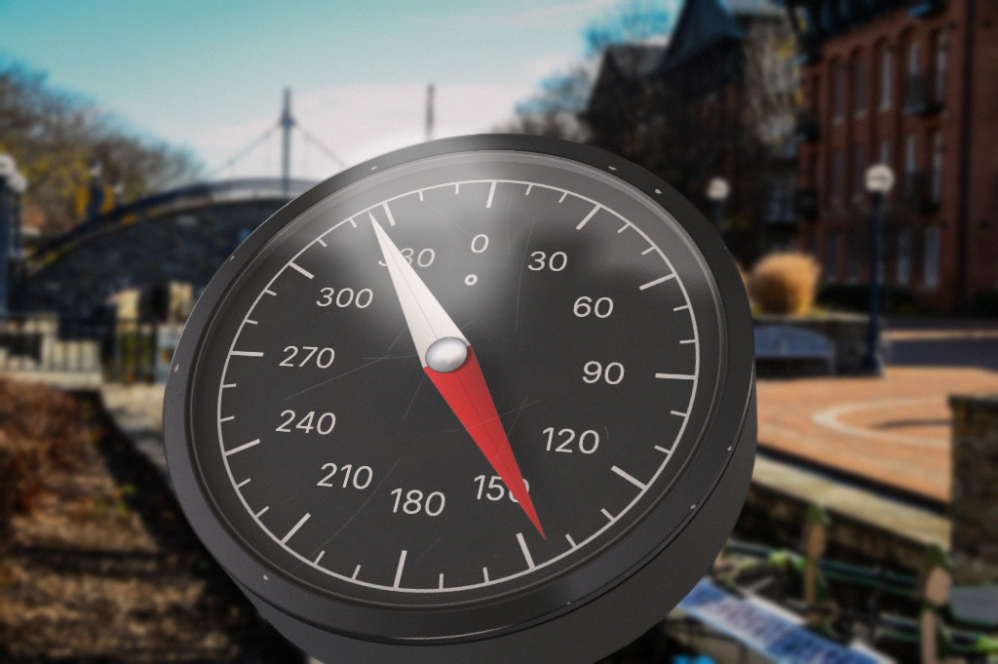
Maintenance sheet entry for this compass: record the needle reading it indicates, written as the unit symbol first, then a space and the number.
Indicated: ° 145
